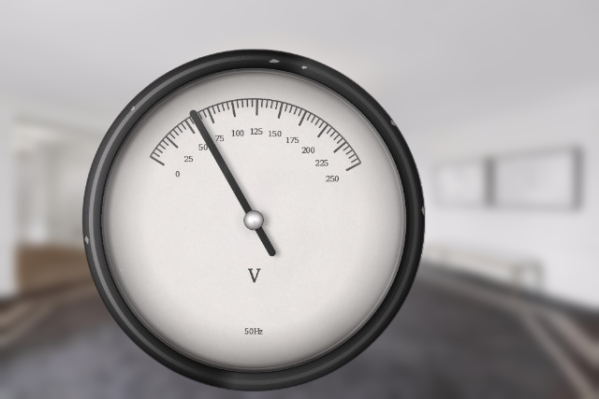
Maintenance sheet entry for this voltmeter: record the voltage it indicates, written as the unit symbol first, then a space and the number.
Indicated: V 60
